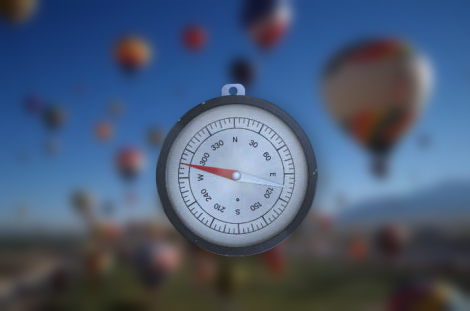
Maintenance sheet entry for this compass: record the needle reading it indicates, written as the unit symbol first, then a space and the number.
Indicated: ° 285
